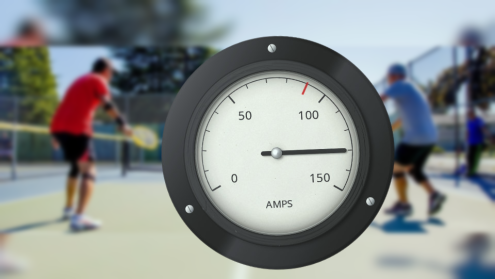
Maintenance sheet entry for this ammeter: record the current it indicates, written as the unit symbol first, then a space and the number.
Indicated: A 130
